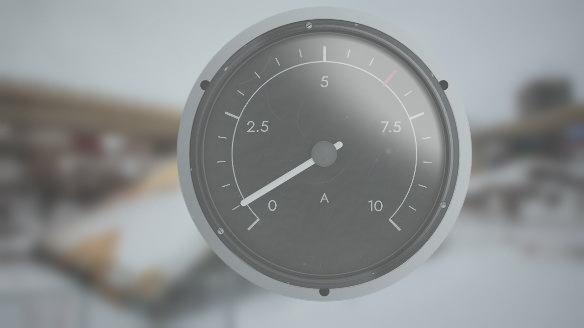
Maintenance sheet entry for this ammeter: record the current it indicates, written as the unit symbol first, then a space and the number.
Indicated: A 0.5
